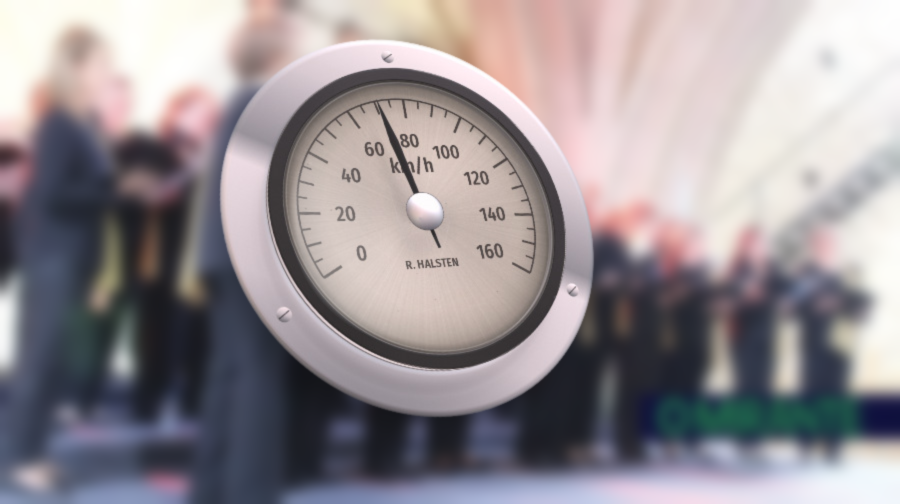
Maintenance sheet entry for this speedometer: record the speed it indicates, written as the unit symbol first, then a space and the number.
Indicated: km/h 70
